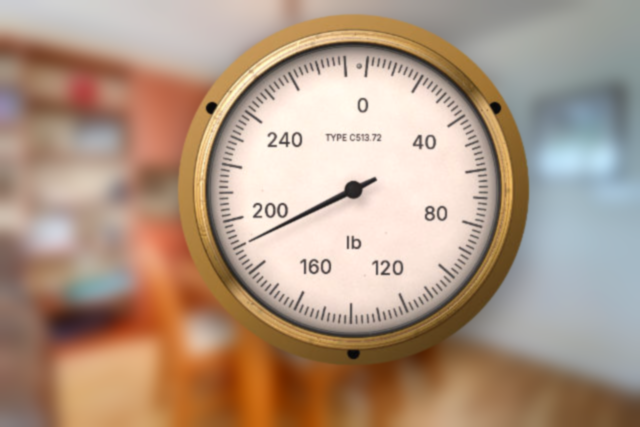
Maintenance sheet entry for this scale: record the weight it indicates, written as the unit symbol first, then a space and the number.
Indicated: lb 190
